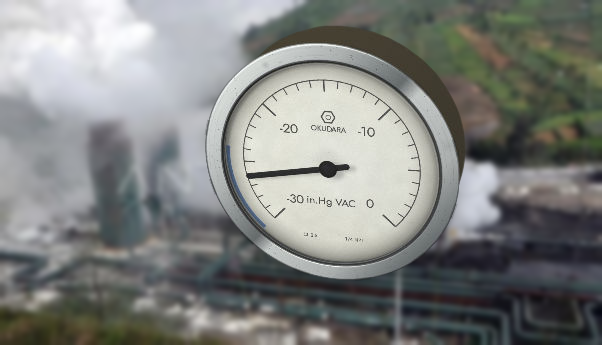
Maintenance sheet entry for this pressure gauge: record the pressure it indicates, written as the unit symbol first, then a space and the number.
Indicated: inHg -26
